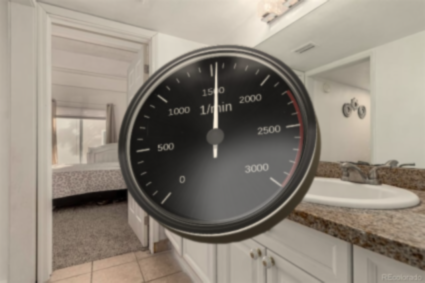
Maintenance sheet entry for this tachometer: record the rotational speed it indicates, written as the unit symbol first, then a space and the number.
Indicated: rpm 1550
